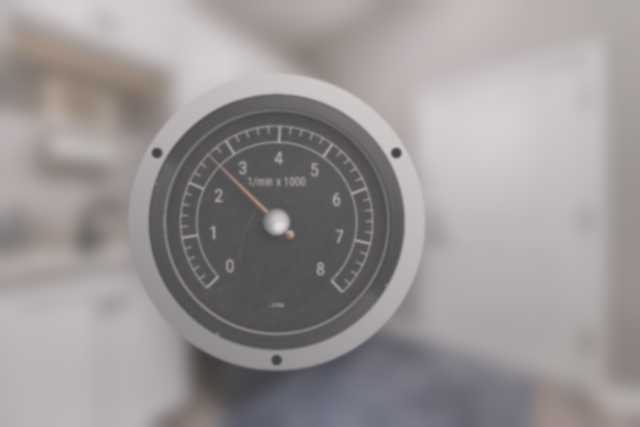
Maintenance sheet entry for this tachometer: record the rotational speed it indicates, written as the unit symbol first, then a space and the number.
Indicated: rpm 2600
